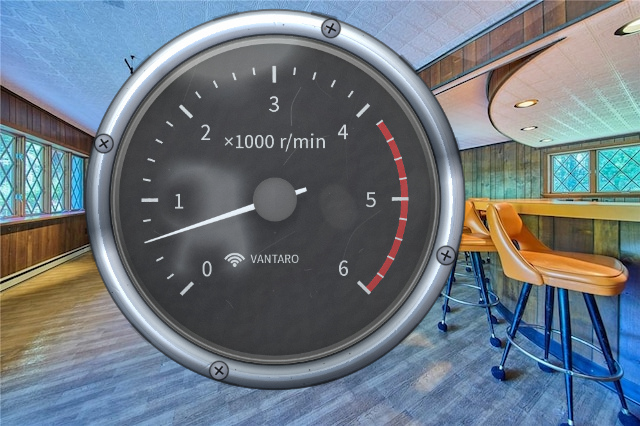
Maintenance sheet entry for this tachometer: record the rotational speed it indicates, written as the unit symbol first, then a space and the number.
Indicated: rpm 600
